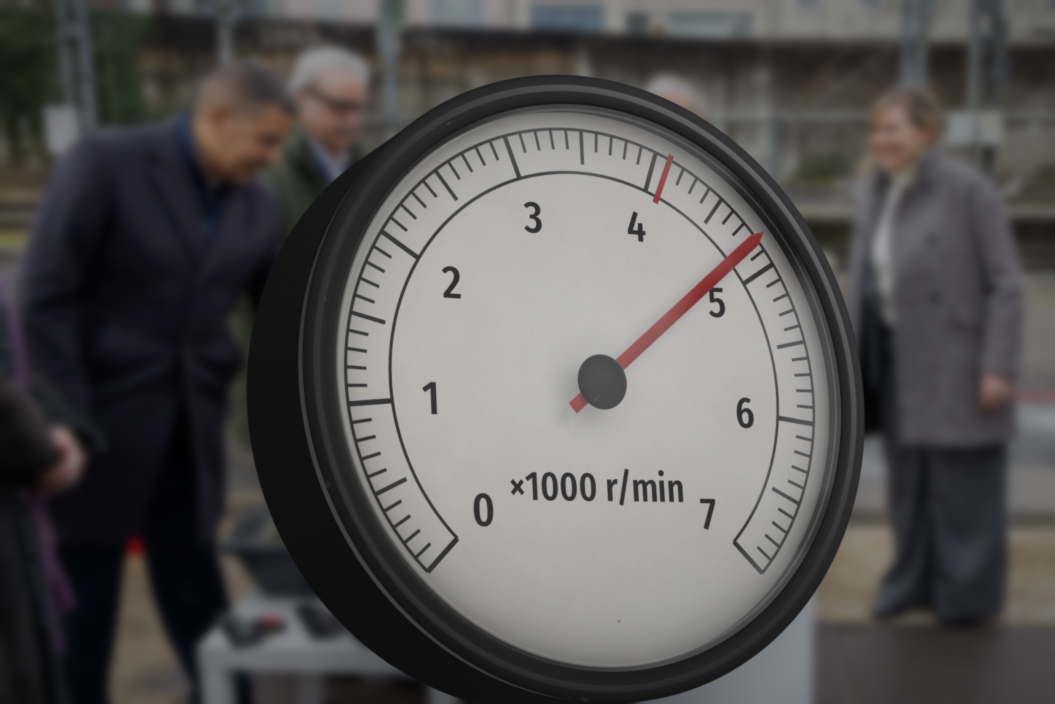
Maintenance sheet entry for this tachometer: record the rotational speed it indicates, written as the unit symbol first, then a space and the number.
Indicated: rpm 4800
